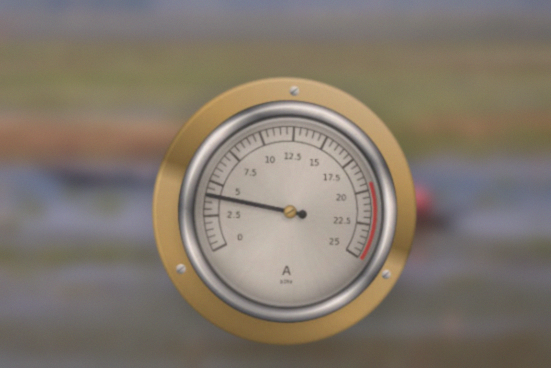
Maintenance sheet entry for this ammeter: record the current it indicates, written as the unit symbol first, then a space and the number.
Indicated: A 4
